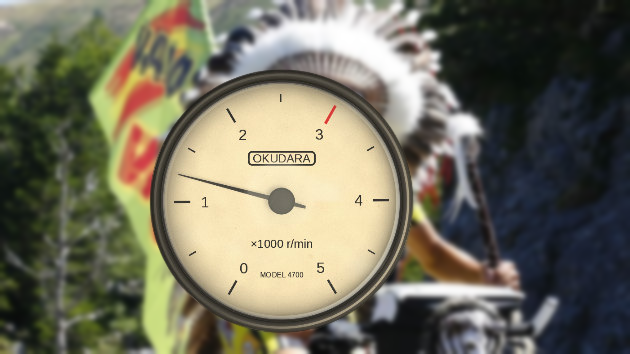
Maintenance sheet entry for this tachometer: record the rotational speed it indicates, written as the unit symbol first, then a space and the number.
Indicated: rpm 1250
